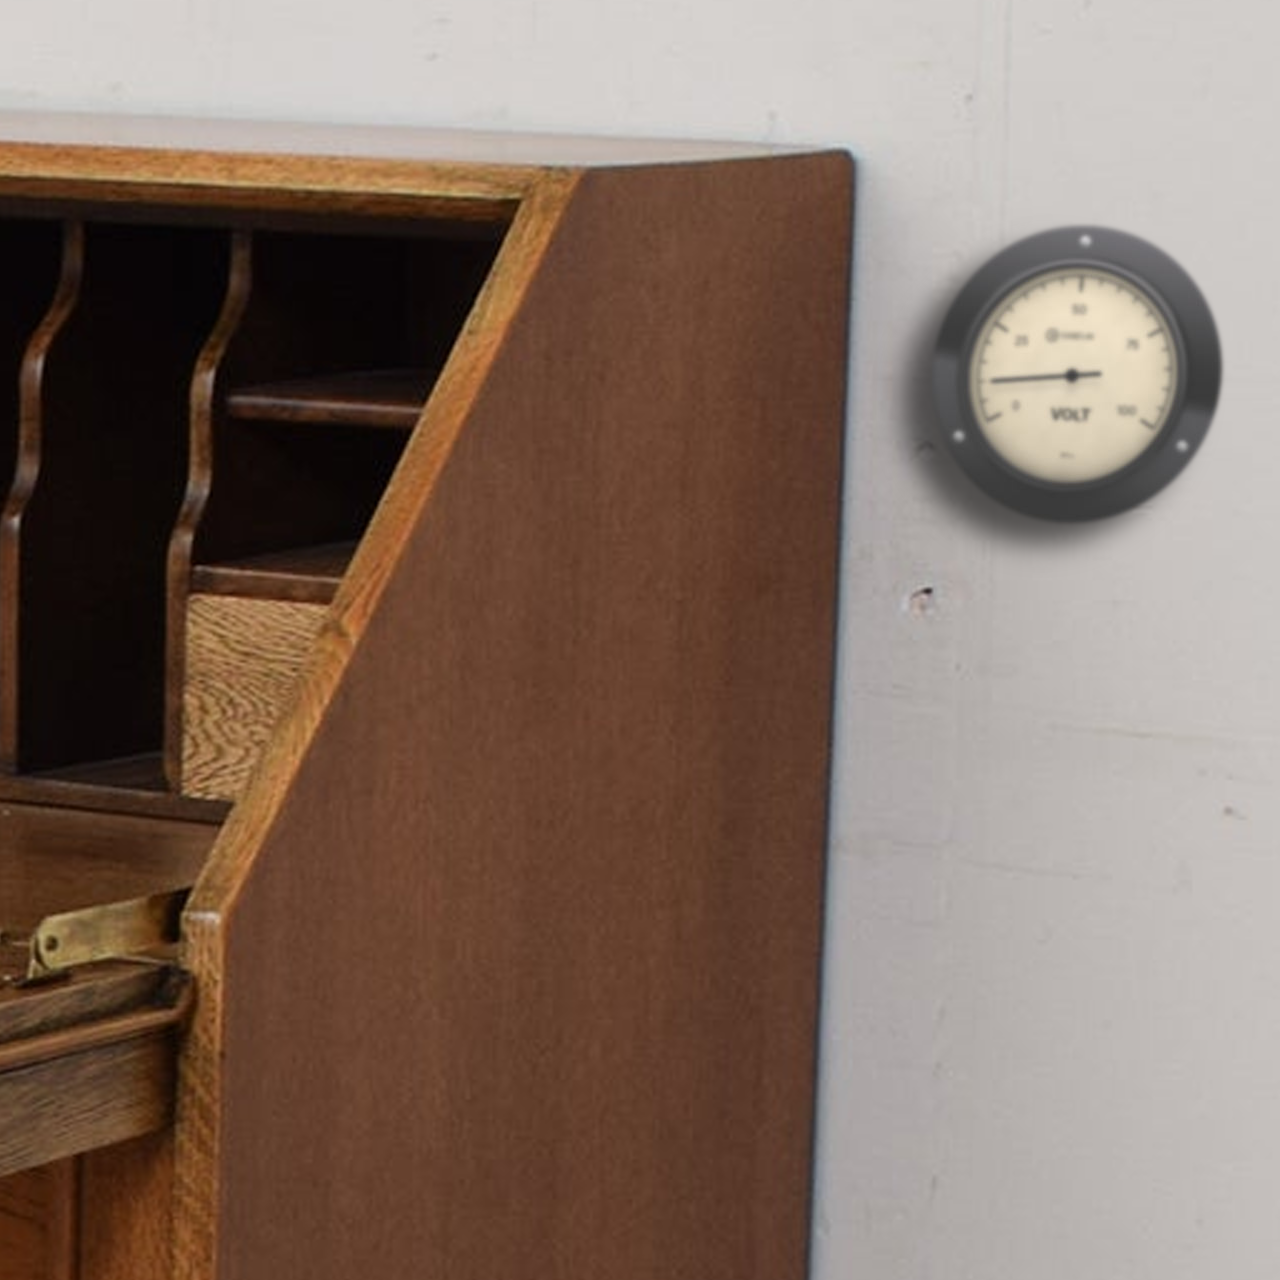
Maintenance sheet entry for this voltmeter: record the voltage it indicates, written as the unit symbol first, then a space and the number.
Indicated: V 10
